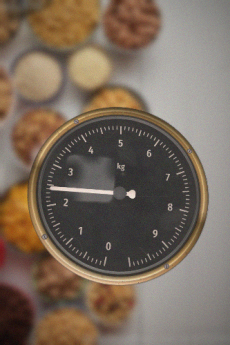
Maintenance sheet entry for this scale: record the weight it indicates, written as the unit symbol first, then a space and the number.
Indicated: kg 2.4
